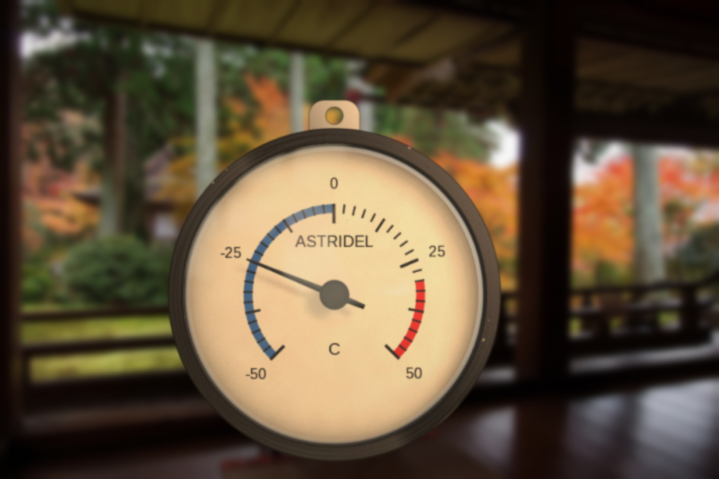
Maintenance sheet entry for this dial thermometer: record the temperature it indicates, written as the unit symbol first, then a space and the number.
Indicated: °C -25
